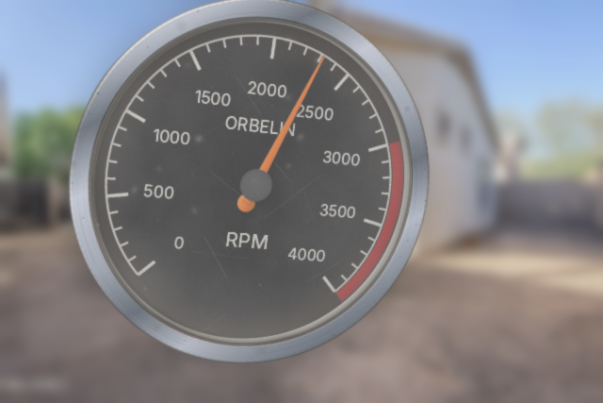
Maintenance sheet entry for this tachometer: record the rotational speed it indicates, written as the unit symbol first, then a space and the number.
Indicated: rpm 2300
